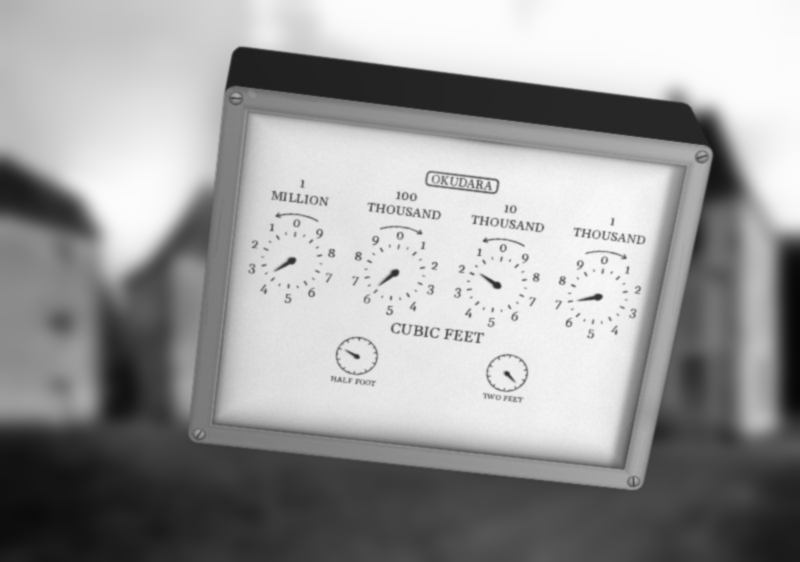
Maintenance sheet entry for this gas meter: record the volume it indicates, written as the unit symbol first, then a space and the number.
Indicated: ft³ 361700
